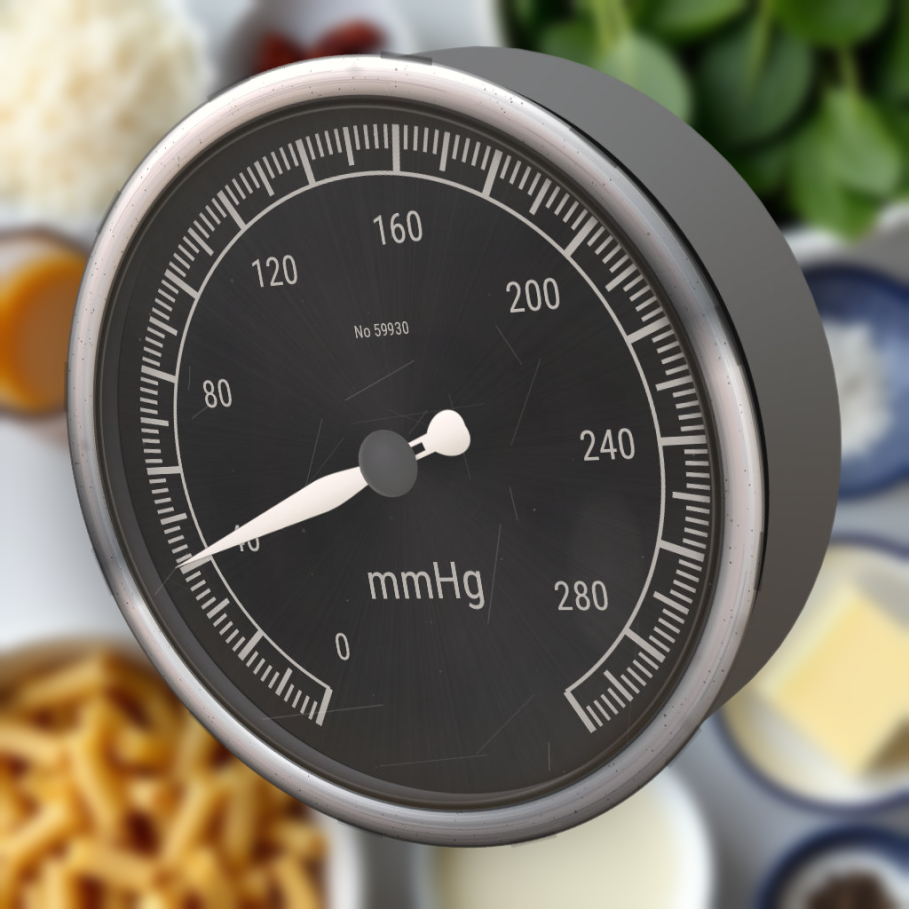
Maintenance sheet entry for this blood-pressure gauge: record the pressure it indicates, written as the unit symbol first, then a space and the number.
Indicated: mmHg 41
